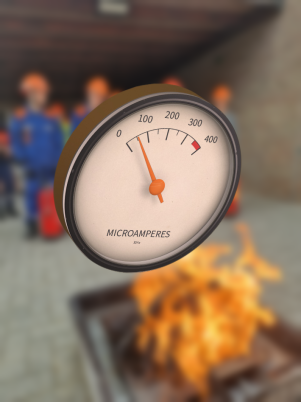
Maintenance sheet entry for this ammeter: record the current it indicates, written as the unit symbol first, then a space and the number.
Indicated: µA 50
